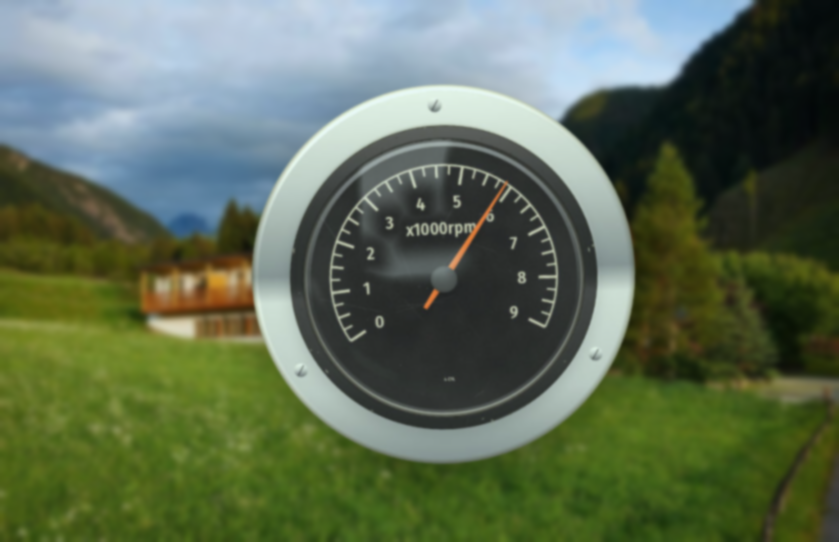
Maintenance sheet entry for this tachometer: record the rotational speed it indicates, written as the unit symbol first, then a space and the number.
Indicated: rpm 5875
